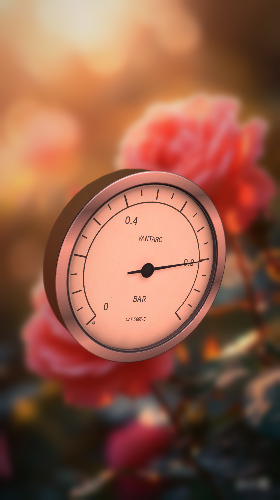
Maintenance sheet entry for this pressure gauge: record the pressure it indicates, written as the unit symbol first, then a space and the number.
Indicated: bar 0.8
